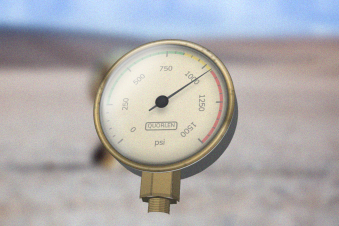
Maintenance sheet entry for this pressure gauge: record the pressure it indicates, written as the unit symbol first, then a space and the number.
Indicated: psi 1050
